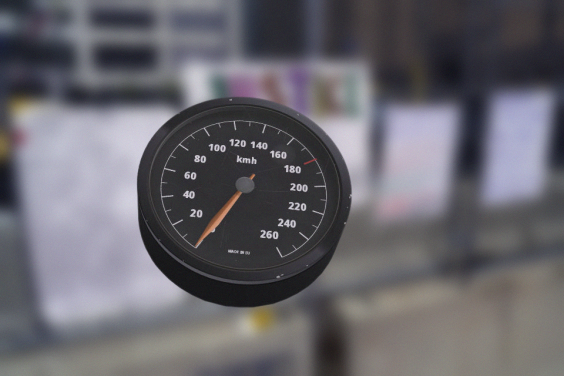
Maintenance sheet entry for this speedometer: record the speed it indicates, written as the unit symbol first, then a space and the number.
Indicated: km/h 0
